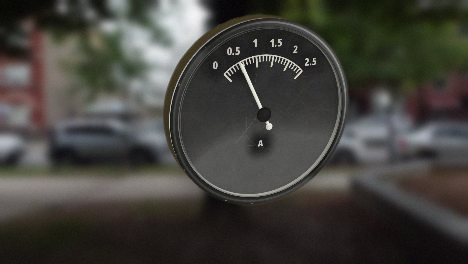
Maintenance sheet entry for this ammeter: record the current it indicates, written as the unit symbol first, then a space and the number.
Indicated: A 0.5
